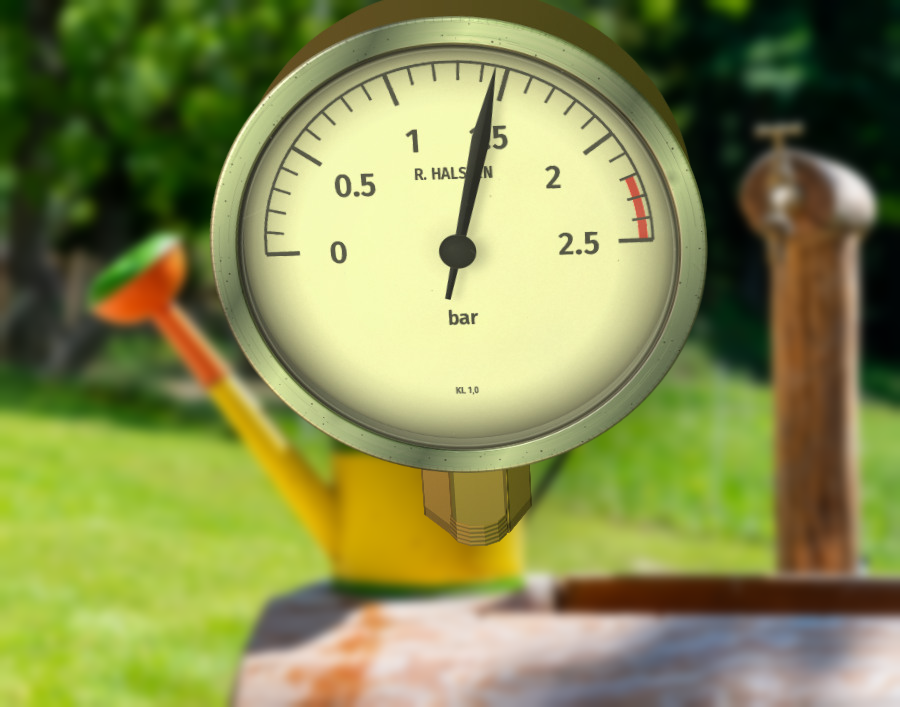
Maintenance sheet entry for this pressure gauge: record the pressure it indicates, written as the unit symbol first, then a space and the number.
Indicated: bar 1.45
